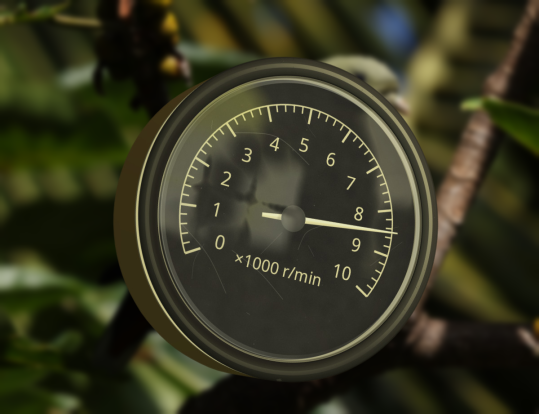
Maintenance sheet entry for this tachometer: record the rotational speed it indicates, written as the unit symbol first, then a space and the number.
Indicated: rpm 8500
